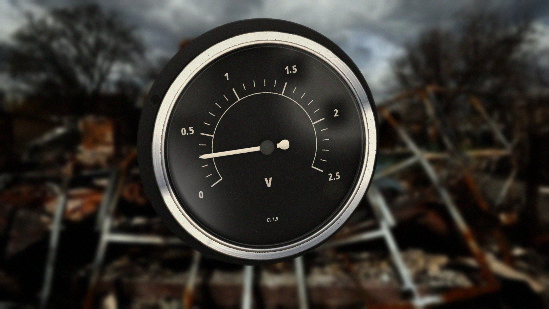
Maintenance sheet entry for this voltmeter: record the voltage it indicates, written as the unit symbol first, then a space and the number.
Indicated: V 0.3
